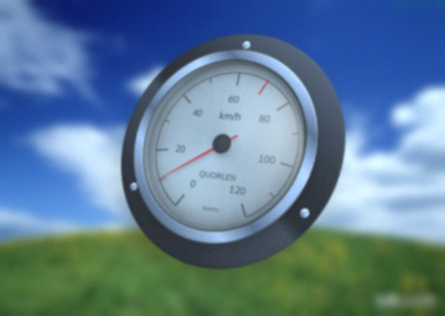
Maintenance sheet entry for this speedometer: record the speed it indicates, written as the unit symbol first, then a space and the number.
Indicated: km/h 10
